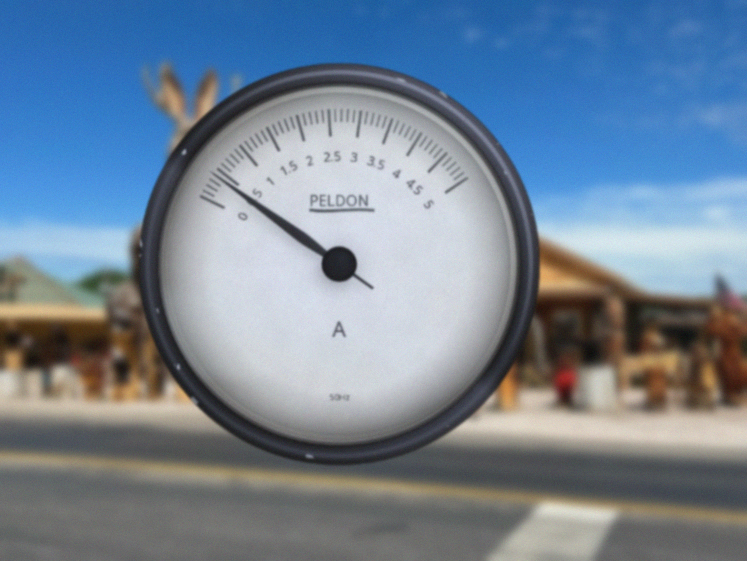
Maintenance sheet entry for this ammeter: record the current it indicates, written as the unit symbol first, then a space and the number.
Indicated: A 0.4
